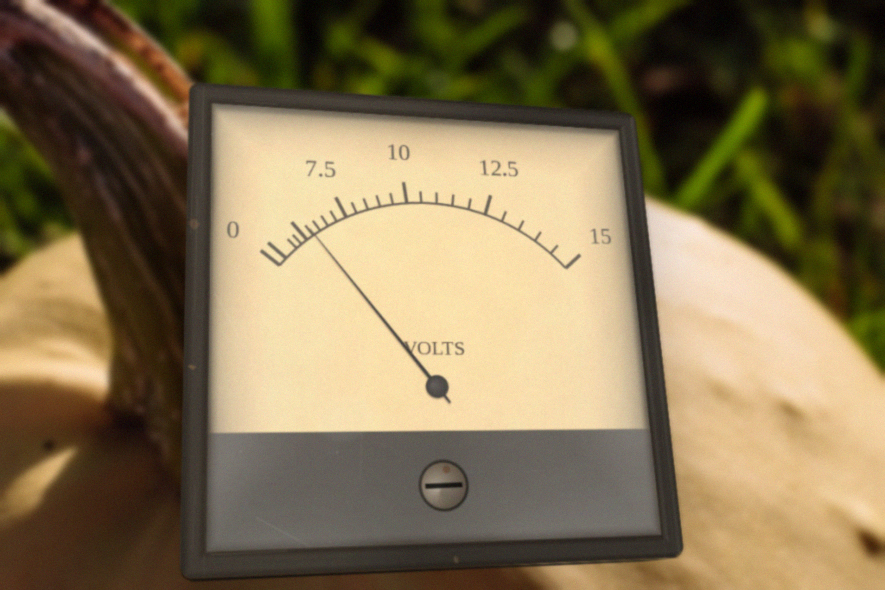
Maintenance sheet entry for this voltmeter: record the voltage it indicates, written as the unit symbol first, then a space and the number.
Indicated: V 5.5
